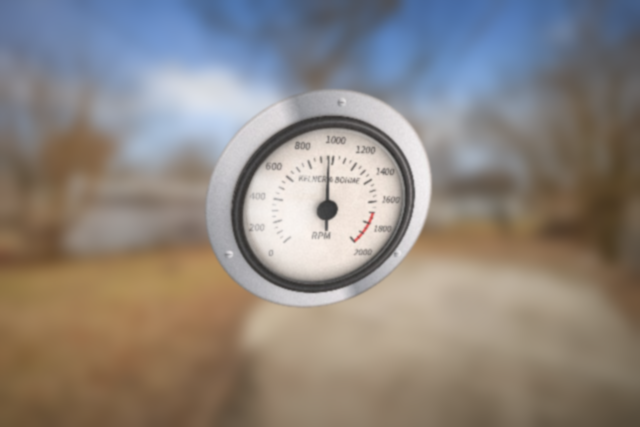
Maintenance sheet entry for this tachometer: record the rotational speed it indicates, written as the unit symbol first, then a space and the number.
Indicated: rpm 950
